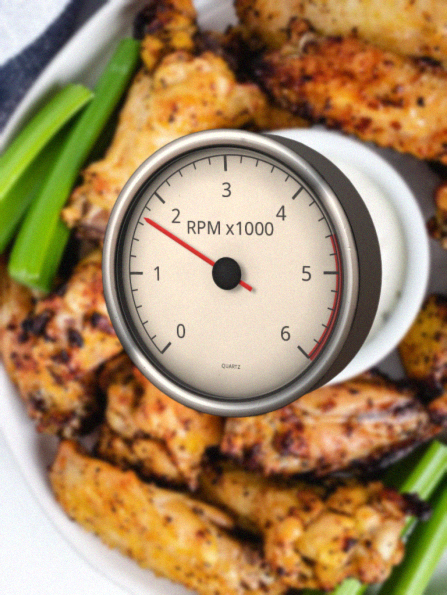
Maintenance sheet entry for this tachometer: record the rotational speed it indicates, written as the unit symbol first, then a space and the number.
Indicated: rpm 1700
